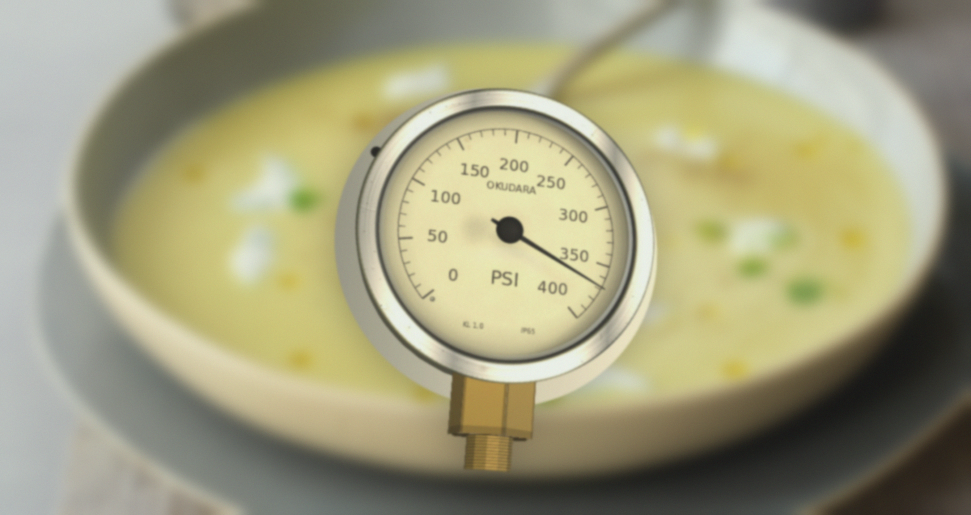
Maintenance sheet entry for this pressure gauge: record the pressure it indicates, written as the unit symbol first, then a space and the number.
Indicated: psi 370
